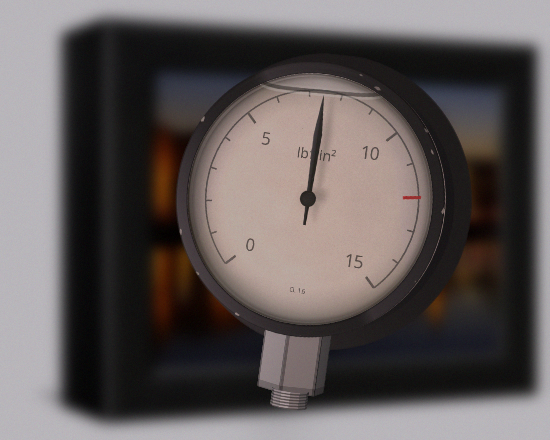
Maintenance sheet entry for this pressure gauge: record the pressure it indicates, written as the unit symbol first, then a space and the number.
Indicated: psi 7.5
